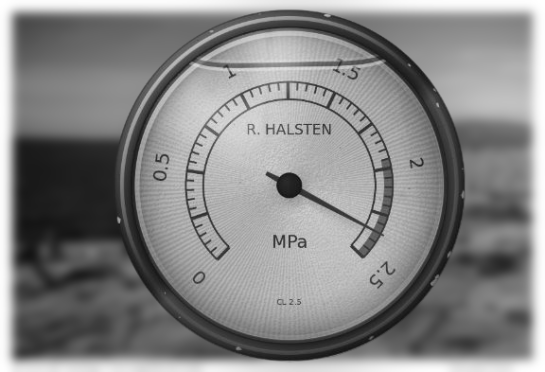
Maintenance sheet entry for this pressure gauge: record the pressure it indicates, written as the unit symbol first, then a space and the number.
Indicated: MPa 2.35
